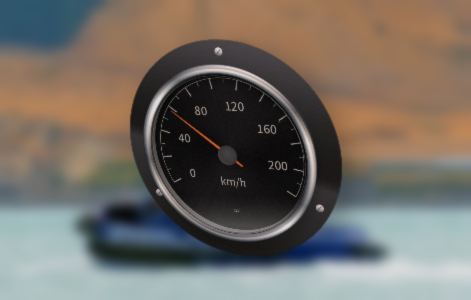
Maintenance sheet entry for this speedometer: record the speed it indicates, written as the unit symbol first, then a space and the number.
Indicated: km/h 60
